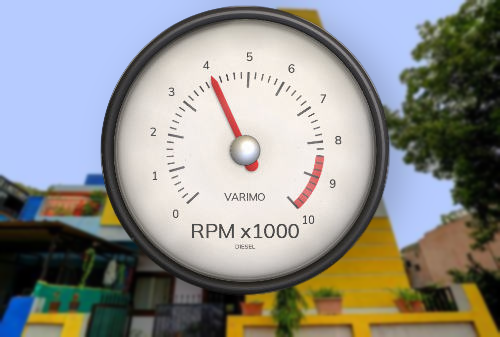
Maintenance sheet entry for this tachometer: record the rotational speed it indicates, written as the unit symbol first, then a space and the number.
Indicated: rpm 4000
